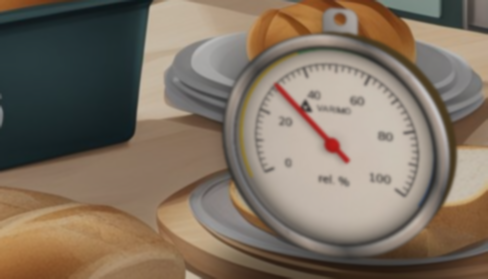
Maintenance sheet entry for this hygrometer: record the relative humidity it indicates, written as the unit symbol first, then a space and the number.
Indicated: % 30
